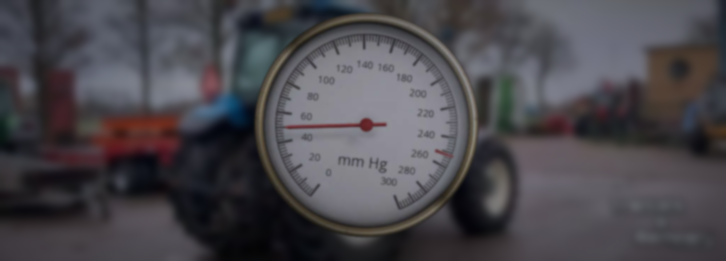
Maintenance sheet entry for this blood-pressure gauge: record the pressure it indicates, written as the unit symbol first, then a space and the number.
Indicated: mmHg 50
